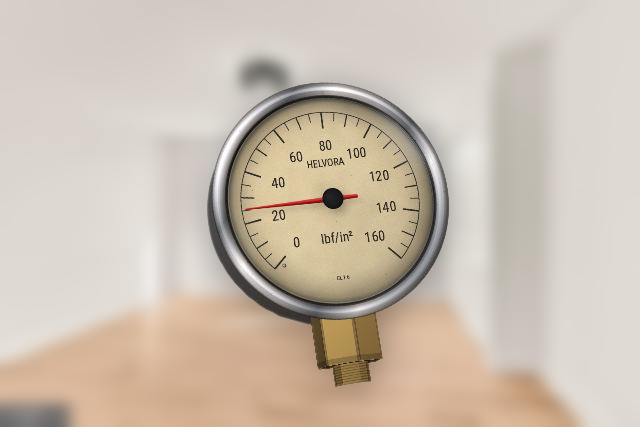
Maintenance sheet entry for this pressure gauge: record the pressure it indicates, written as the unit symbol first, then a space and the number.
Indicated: psi 25
